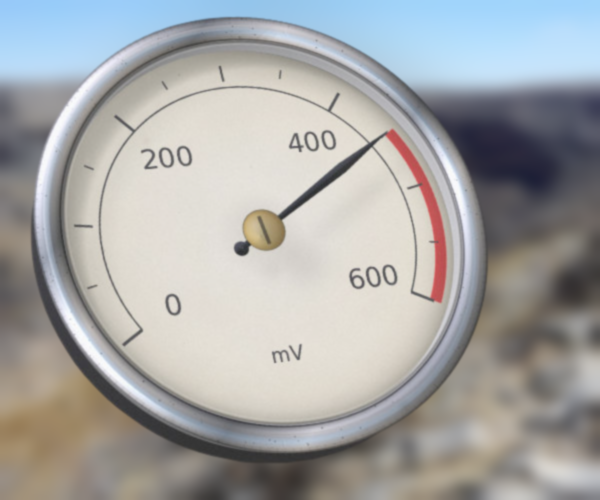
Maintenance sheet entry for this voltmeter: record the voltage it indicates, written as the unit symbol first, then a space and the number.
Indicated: mV 450
